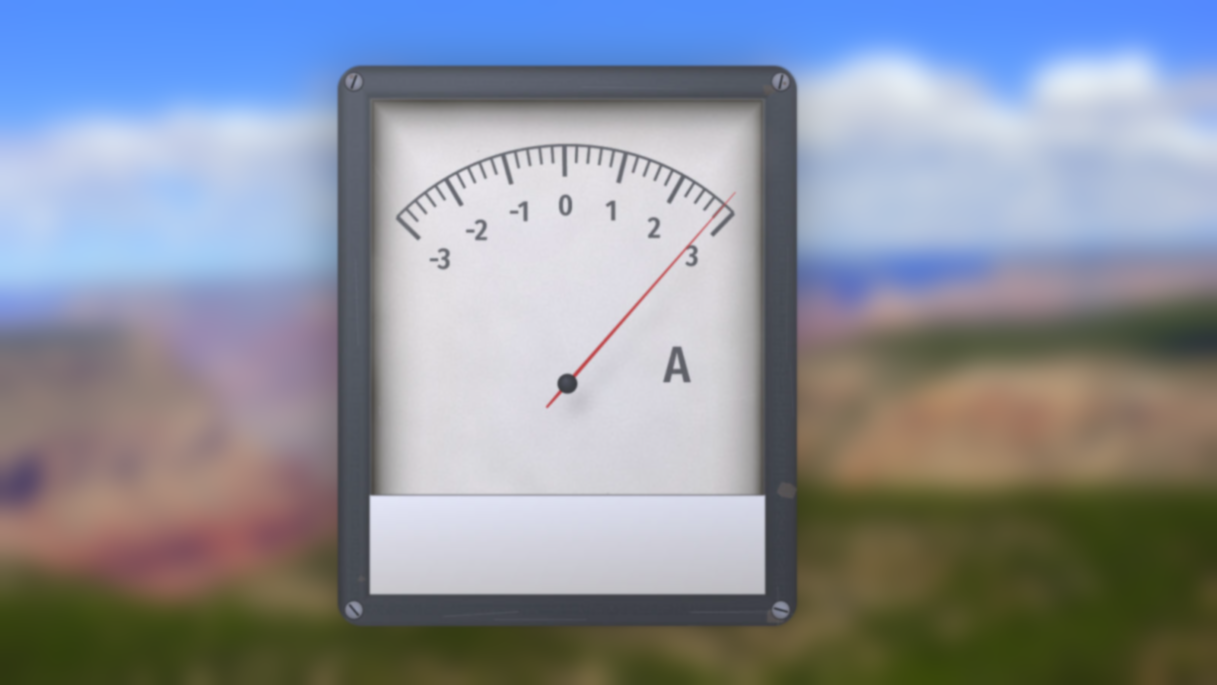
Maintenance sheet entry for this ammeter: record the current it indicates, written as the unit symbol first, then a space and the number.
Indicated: A 2.8
